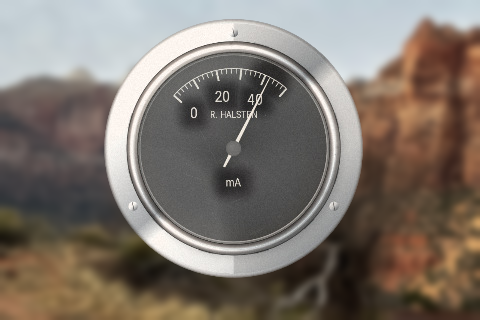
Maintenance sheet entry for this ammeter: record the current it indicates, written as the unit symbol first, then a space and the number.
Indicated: mA 42
